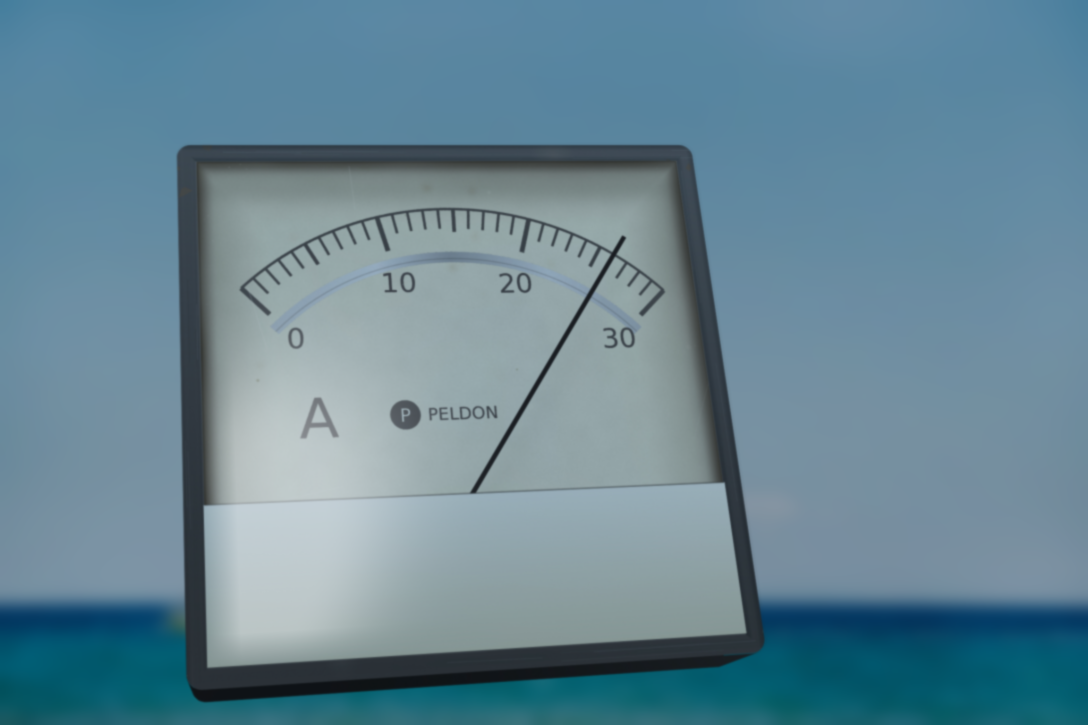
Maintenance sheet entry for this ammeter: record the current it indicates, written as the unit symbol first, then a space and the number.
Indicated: A 26
